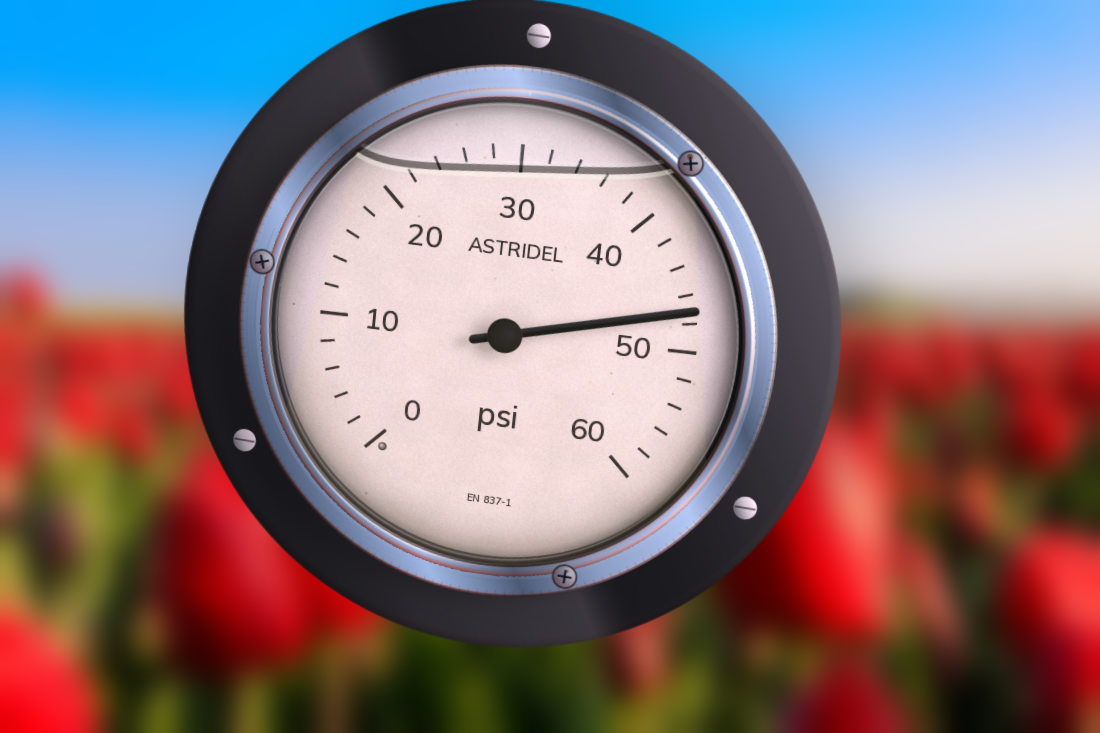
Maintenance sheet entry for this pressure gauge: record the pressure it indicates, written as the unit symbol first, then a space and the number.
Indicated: psi 47
